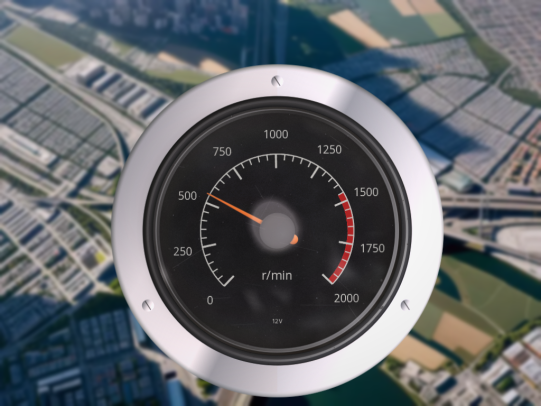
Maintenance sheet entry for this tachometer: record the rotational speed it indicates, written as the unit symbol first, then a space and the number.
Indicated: rpm 550
